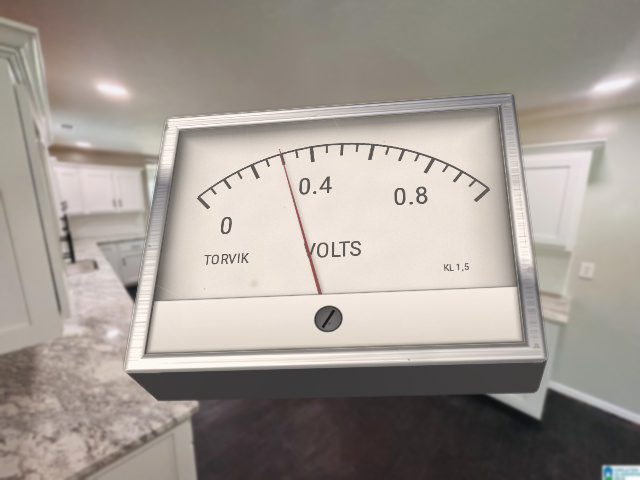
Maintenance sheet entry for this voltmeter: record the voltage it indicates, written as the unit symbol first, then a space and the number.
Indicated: V 0.3
